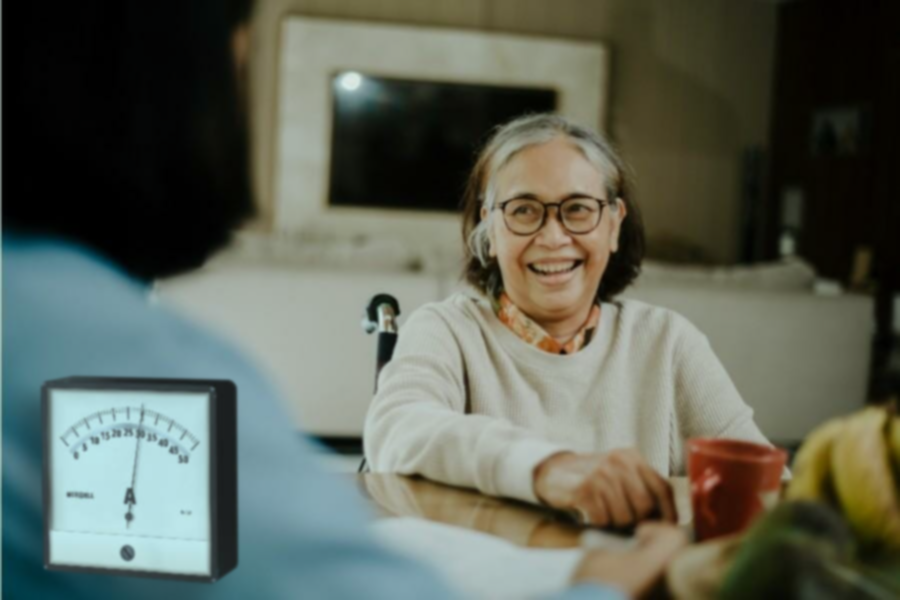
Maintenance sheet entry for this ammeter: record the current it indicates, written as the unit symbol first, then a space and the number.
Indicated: A 30
